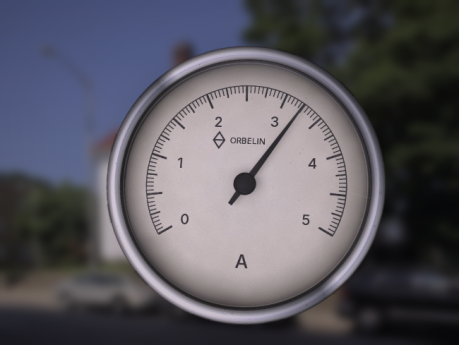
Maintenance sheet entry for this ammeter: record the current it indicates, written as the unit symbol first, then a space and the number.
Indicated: A 3.25
